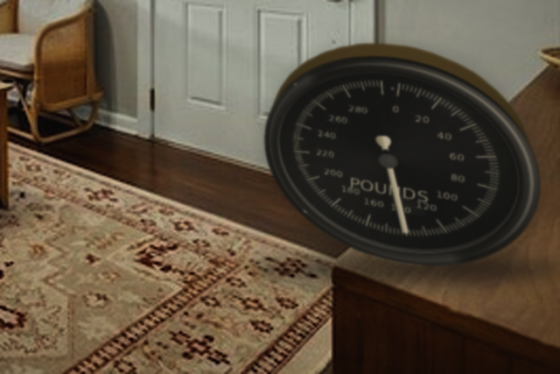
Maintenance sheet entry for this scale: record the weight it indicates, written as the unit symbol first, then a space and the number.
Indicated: lb 140
